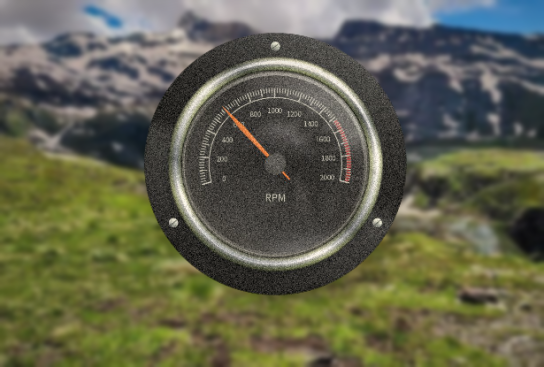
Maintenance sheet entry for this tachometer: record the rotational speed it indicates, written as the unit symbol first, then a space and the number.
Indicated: rpm 600
